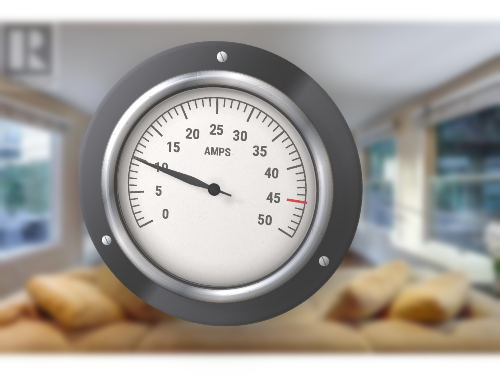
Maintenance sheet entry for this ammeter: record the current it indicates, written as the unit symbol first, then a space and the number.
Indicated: A 10
